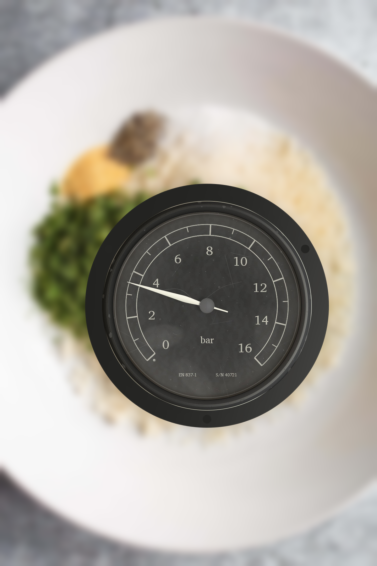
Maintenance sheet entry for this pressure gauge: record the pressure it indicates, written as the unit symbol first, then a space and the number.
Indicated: bar 3.5
